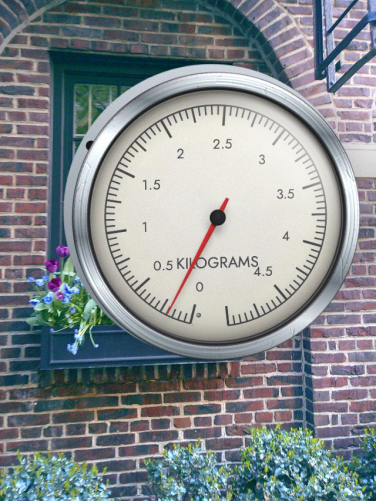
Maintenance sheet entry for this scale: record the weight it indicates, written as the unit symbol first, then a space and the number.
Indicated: kg 0.2
